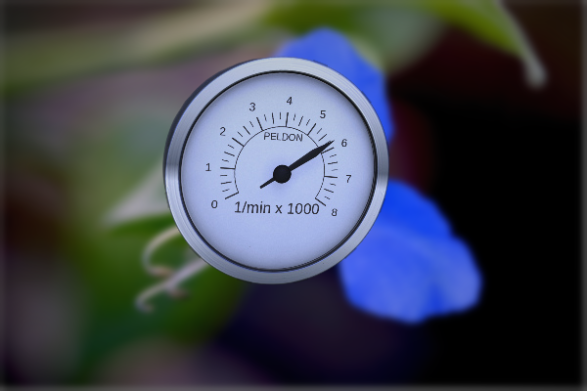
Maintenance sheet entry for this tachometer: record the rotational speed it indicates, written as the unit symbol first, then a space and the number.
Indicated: rpm 5750
